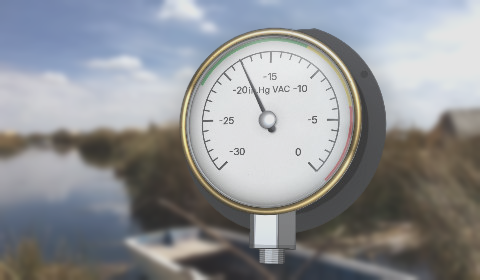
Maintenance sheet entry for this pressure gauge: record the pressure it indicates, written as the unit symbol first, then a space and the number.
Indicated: inHg -18
